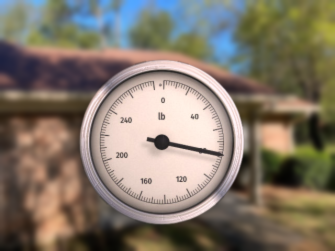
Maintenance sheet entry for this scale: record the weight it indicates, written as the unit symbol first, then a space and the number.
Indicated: lb 80
